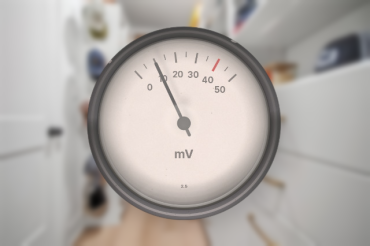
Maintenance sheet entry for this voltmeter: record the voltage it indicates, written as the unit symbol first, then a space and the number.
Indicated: mV 10
